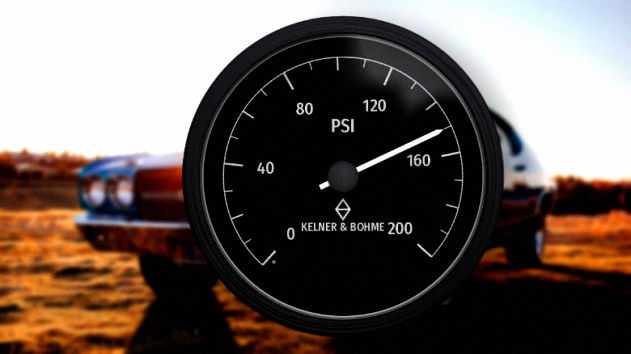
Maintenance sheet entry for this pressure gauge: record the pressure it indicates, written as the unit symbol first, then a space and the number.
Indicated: psi 150
